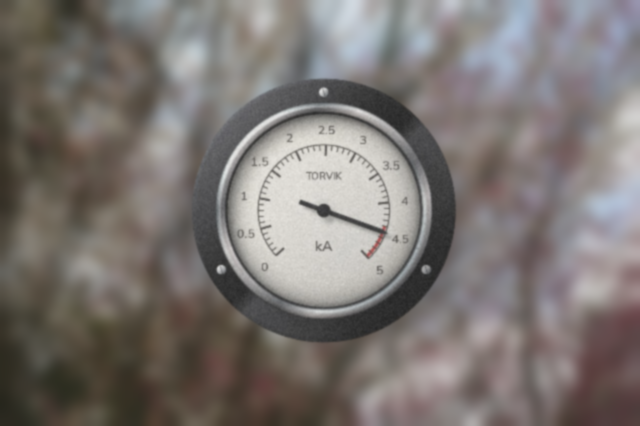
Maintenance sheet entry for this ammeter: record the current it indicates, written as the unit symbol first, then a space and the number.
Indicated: kA 4.5
